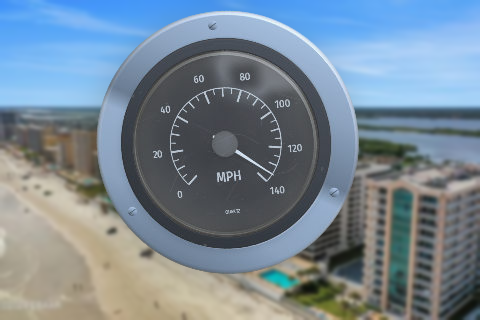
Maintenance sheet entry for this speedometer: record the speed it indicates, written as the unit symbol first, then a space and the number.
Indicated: mph 135
